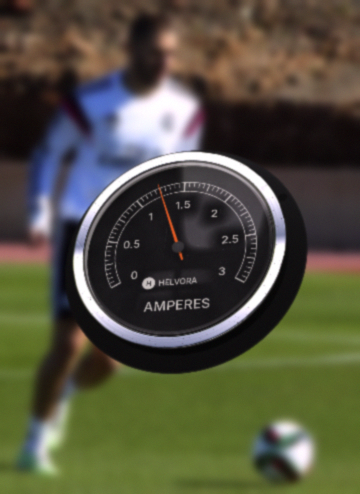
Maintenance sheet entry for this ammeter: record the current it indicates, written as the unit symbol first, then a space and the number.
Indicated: A 1.25
